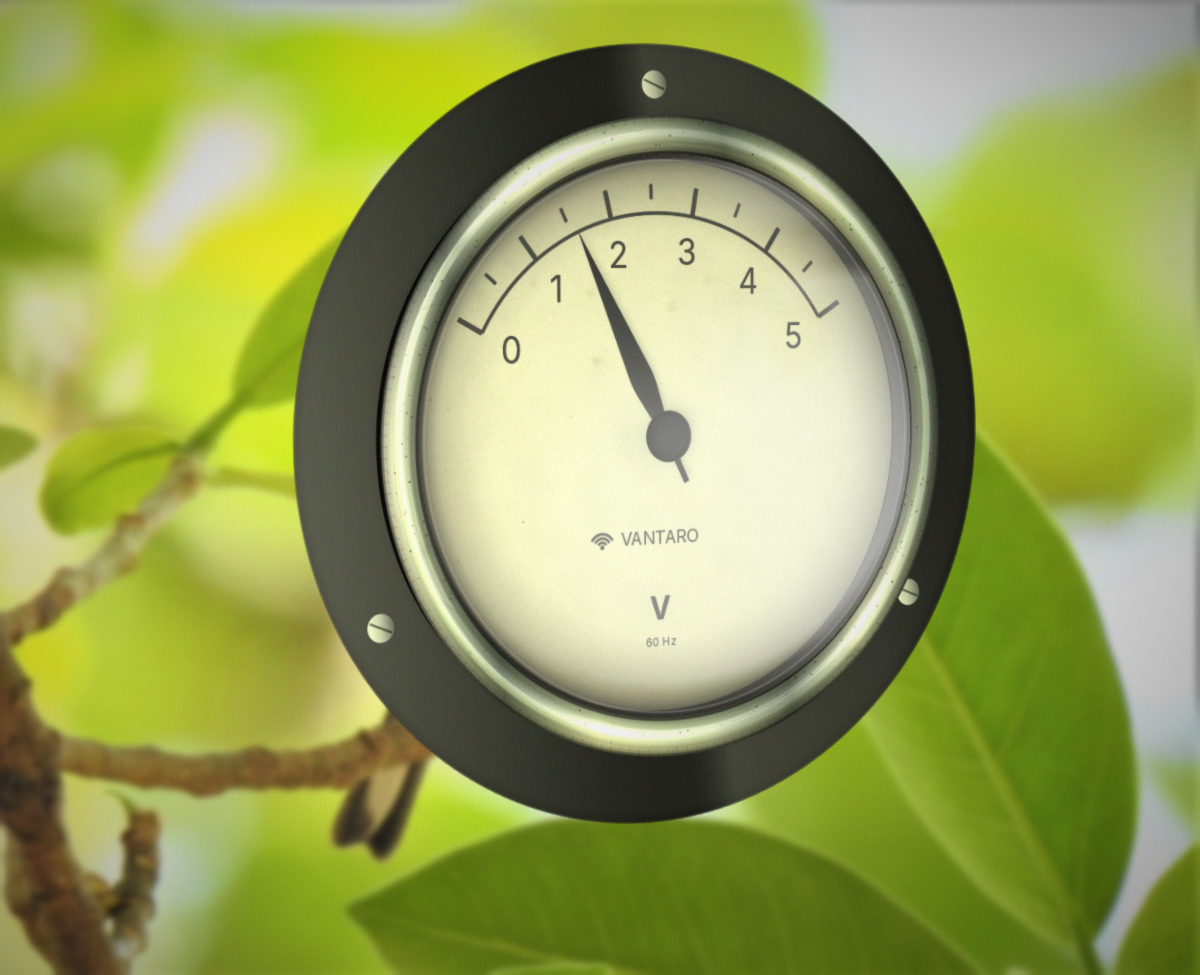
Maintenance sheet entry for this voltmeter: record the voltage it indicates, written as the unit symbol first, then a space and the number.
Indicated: V 1.5
